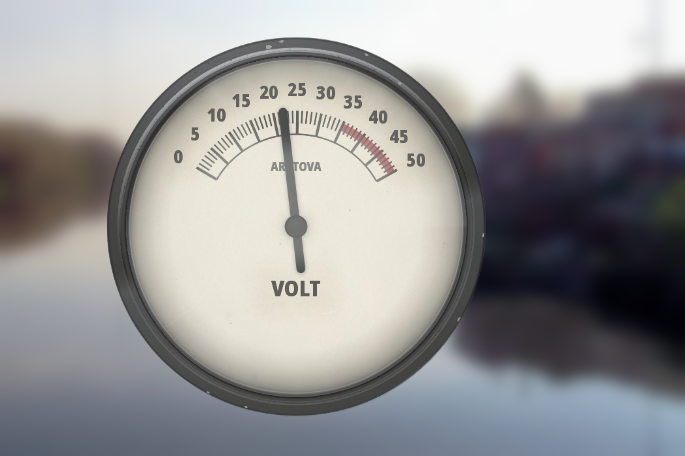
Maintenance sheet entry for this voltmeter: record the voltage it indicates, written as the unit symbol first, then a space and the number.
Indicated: V 22
